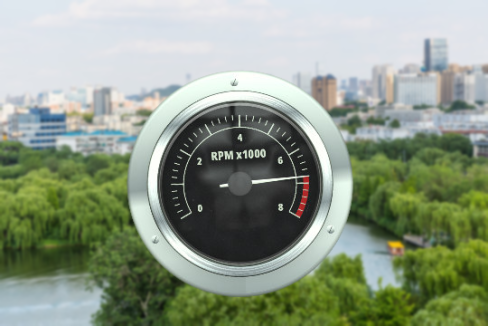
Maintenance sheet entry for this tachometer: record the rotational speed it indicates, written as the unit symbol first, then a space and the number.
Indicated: rpm 6800
